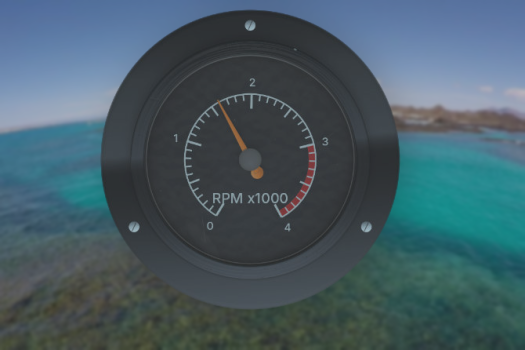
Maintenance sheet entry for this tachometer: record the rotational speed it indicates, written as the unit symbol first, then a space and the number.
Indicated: rpm 1600
